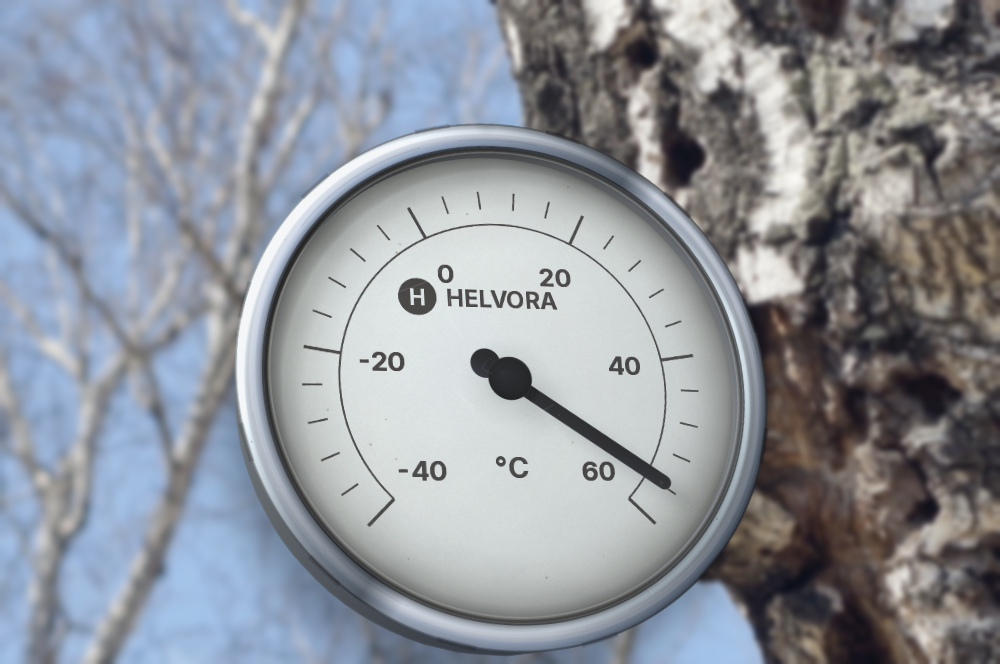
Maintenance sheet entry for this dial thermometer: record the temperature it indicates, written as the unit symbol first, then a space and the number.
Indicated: °C 56
